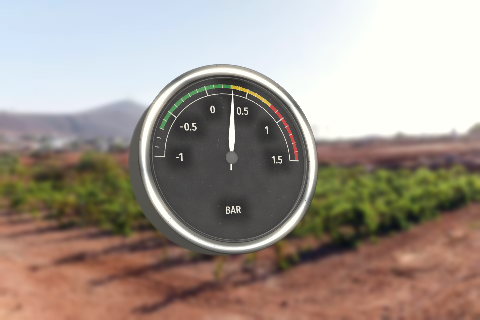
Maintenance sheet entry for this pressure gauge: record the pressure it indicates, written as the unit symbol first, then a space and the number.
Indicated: bar 0.3
